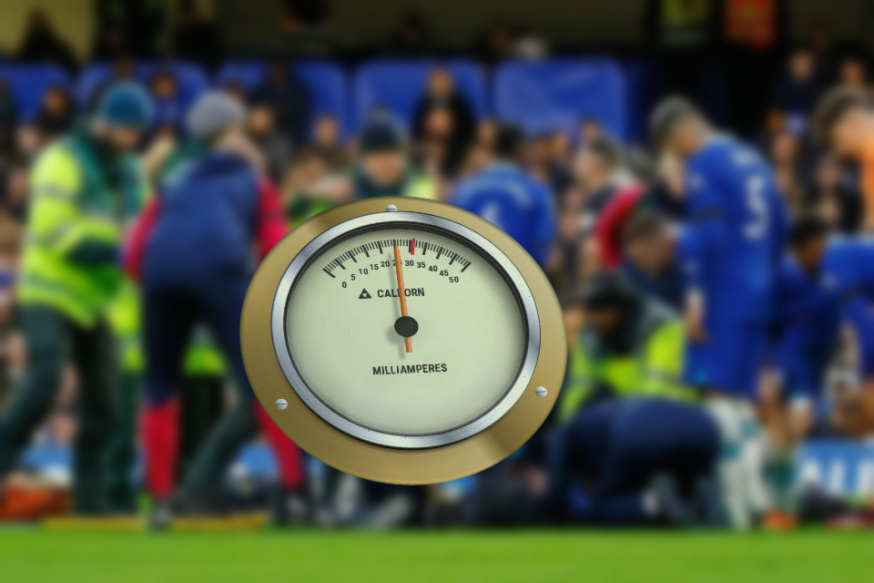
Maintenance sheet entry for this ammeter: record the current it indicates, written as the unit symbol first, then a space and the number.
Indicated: mA 25
